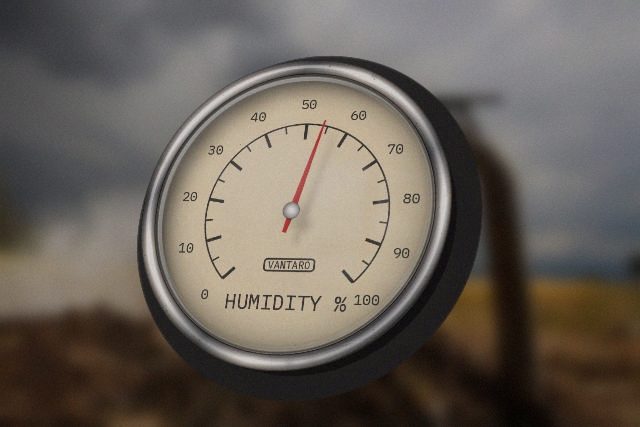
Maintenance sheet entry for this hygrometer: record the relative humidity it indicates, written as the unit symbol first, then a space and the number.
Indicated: % 55
